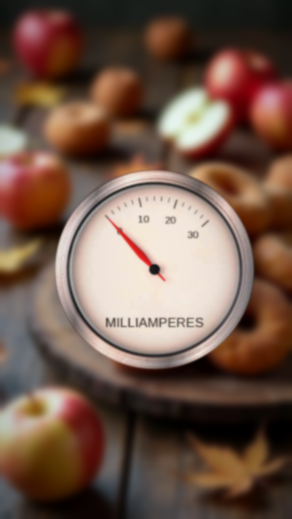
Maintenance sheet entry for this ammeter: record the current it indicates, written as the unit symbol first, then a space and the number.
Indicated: mA 0
